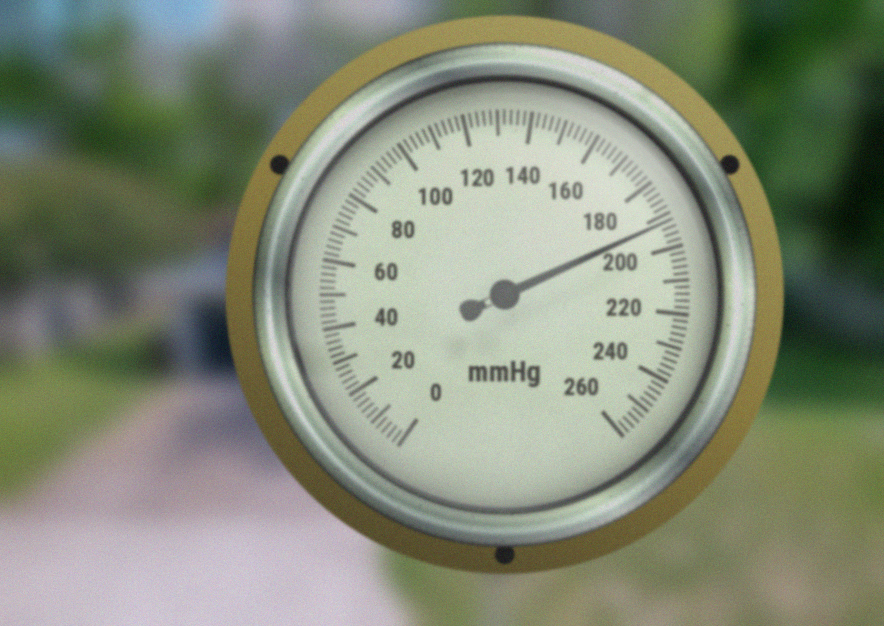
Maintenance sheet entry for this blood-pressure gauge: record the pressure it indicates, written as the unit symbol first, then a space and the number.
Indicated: mmHg 192
